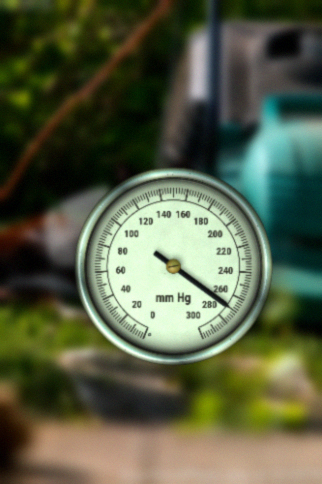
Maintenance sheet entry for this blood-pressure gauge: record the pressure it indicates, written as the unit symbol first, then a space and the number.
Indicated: mmHg 270
